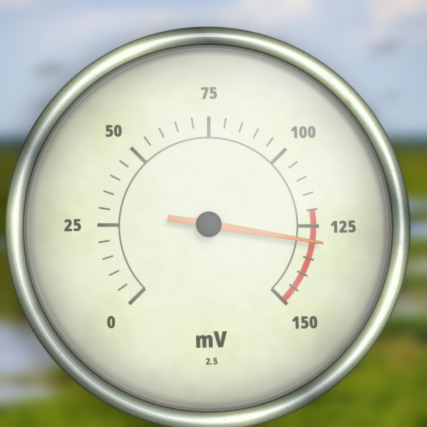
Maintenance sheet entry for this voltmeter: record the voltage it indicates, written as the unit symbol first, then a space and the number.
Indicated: mV 130
